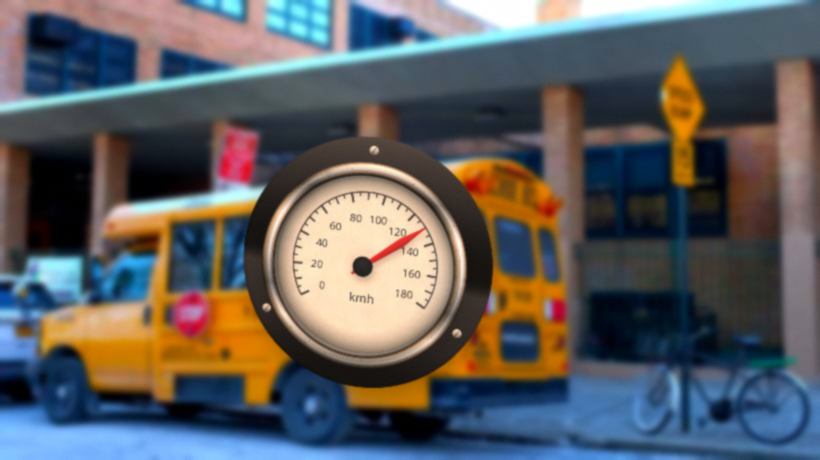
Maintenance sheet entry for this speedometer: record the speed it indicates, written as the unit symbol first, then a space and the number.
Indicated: km/h 130
